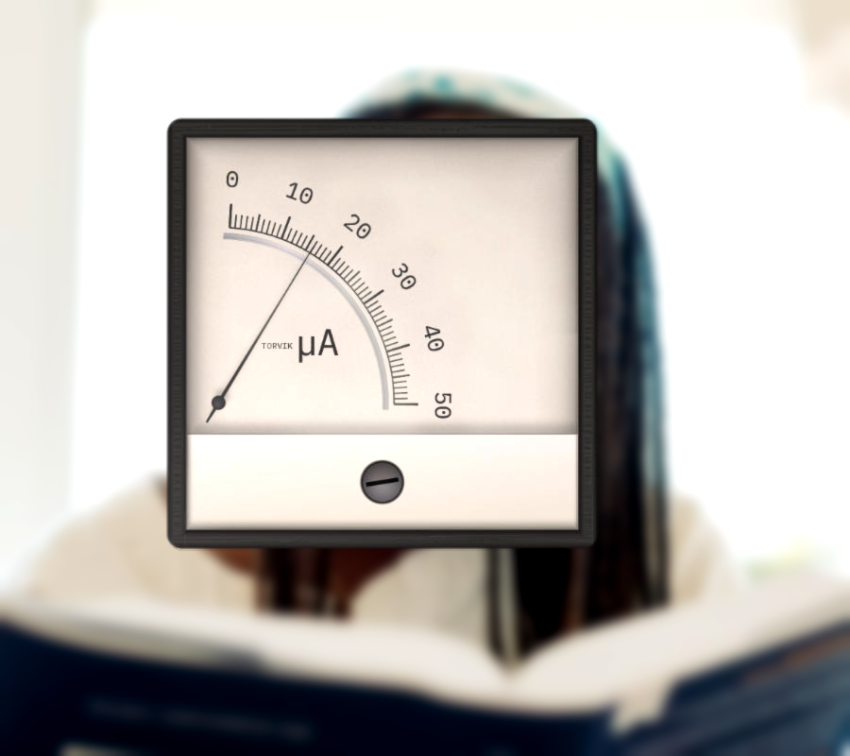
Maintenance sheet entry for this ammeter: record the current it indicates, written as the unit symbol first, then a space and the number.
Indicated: µA 16
